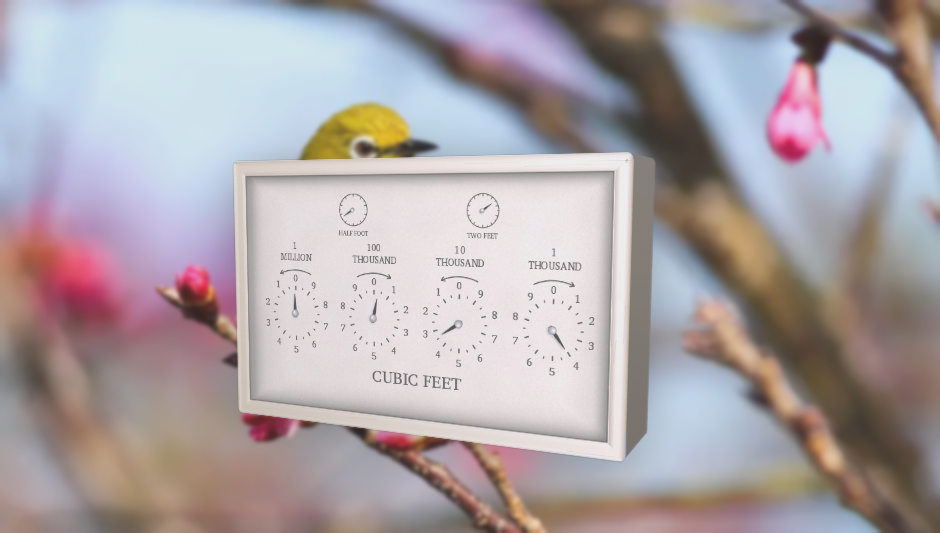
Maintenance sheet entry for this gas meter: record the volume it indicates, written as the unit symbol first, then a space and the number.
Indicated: ft³ 3400
